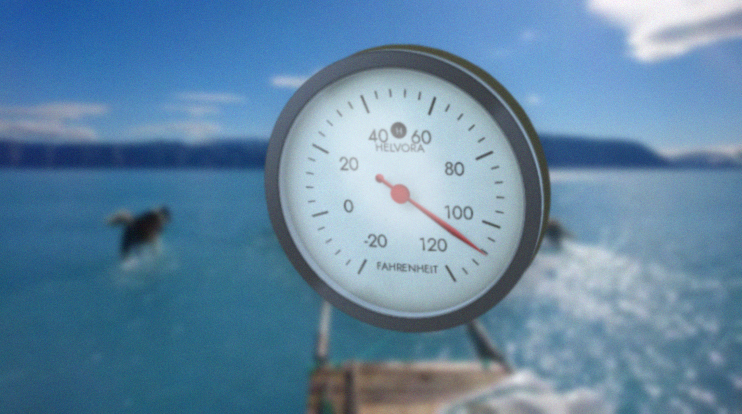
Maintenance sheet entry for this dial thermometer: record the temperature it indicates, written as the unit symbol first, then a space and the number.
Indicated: °F 108
